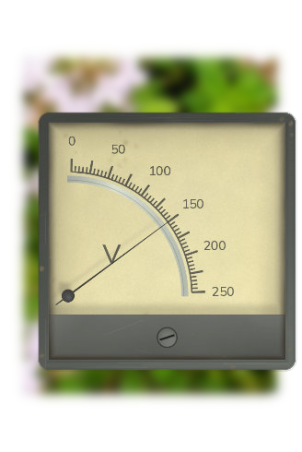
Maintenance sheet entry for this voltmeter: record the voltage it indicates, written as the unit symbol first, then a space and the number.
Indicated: V 150
